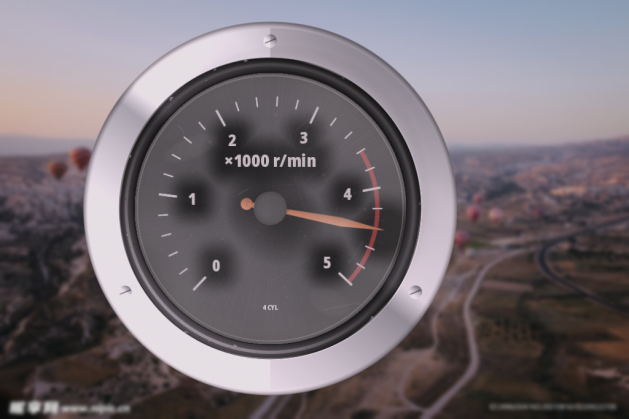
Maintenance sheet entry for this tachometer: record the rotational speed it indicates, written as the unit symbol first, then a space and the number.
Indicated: rpm 4400
